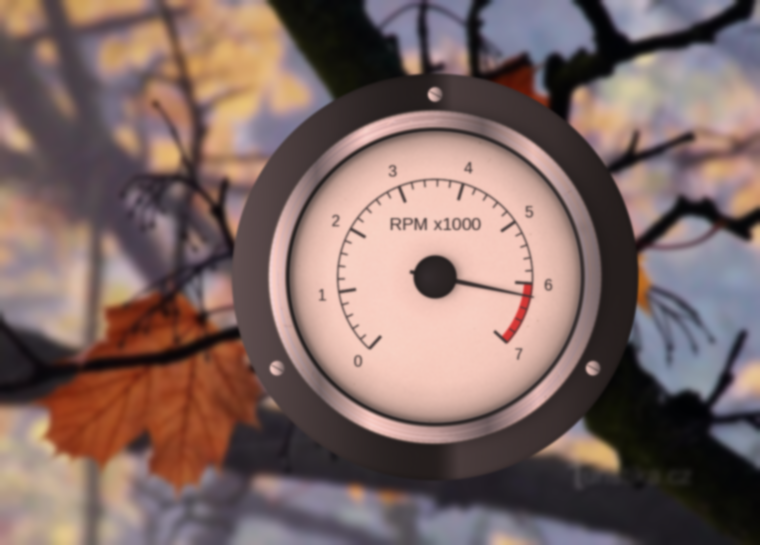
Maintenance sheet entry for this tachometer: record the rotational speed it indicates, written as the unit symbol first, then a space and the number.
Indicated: rpm 6200
